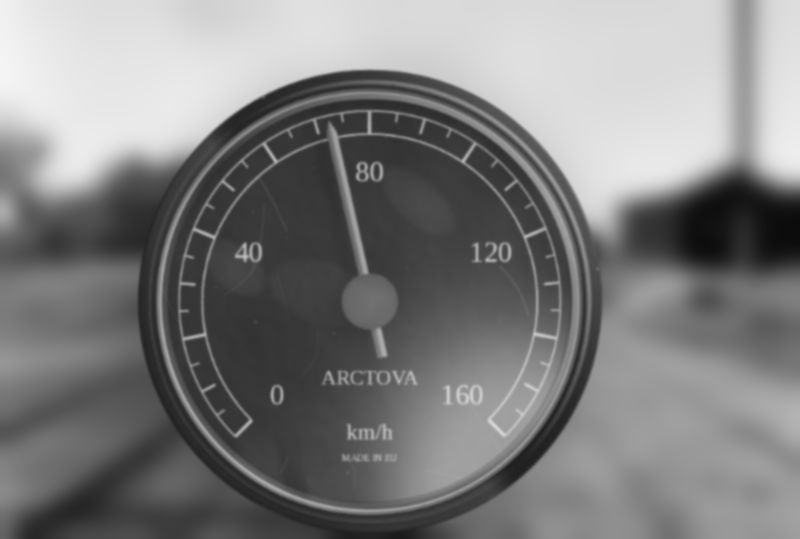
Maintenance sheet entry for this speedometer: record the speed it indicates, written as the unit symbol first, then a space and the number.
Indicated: km/h 72.5
